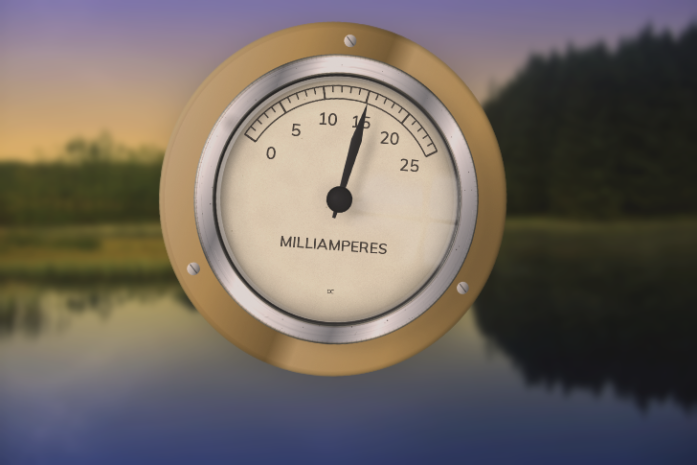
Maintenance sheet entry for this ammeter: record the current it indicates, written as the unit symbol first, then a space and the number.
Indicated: mA 15
